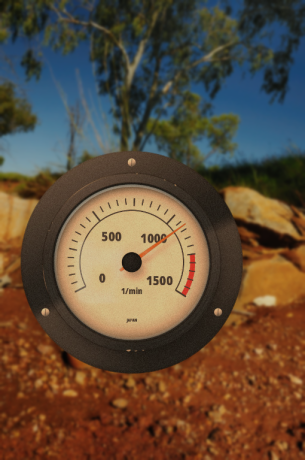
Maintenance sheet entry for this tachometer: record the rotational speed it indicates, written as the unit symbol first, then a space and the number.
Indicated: rpm 1075
